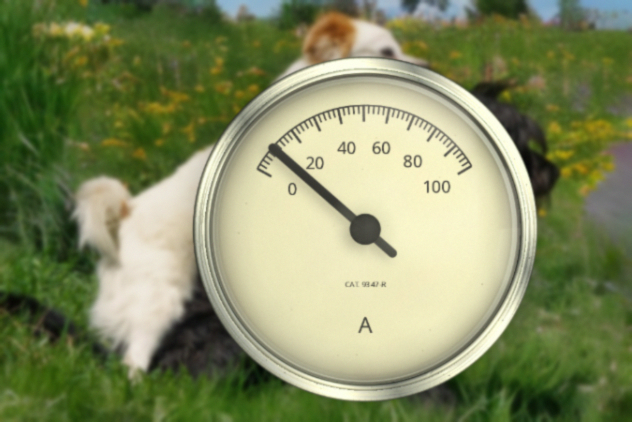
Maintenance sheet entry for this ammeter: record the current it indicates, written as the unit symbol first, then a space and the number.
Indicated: A 10
